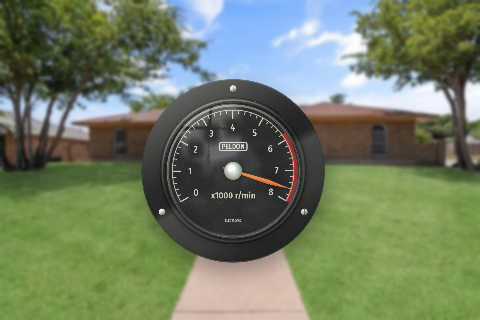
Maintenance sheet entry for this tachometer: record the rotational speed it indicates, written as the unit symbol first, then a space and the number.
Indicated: rpm 7600
